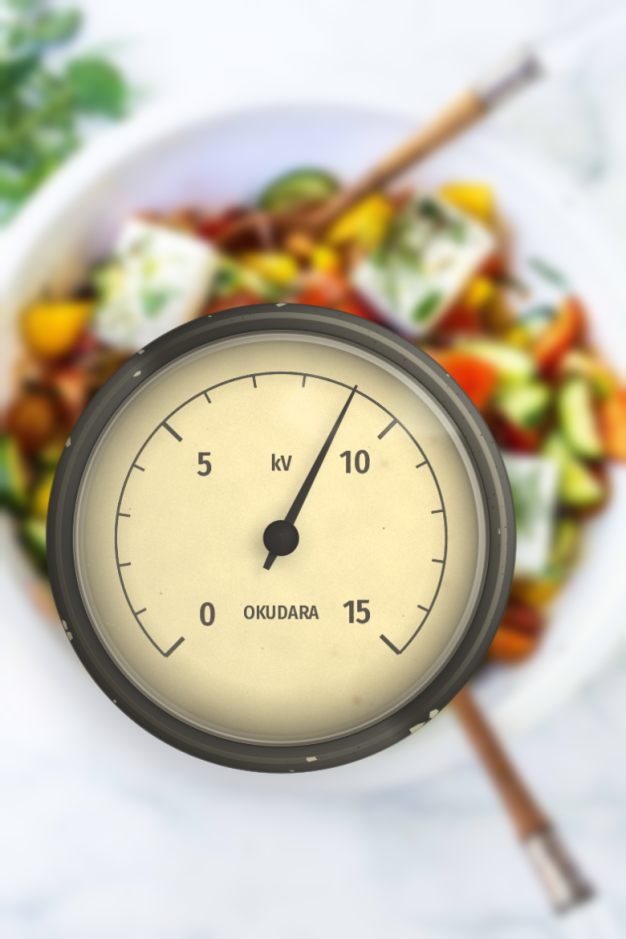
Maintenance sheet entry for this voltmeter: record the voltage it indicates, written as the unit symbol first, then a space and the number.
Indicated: kV 9
